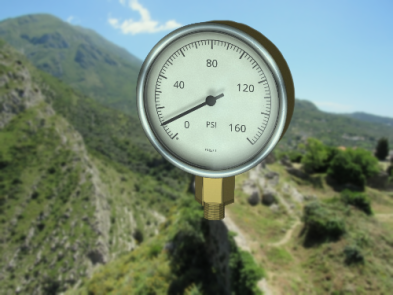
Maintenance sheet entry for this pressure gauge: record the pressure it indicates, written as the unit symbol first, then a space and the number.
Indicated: psi 10
